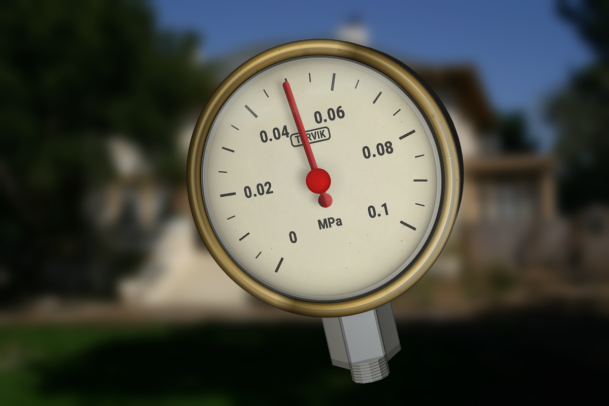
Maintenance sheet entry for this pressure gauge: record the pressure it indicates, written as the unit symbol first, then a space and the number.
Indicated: MPa 0.05
